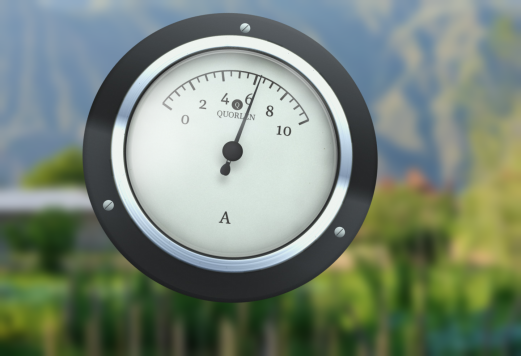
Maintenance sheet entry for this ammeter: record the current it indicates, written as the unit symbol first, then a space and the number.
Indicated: A 6.25
